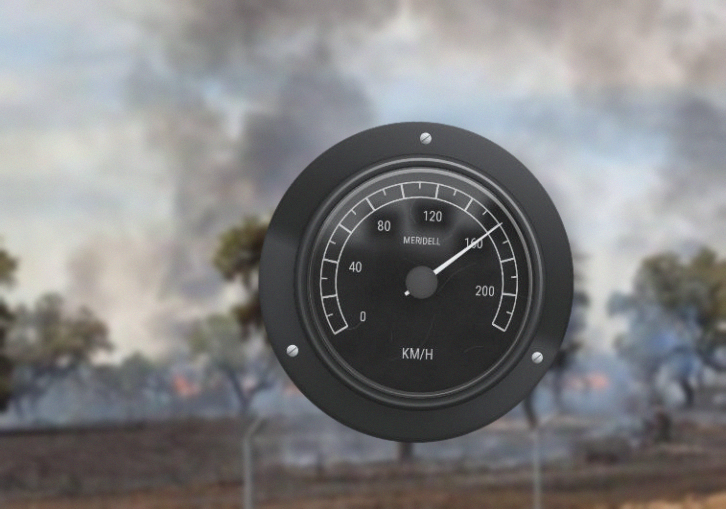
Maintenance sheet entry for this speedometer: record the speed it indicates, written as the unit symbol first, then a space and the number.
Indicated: km/h 160
